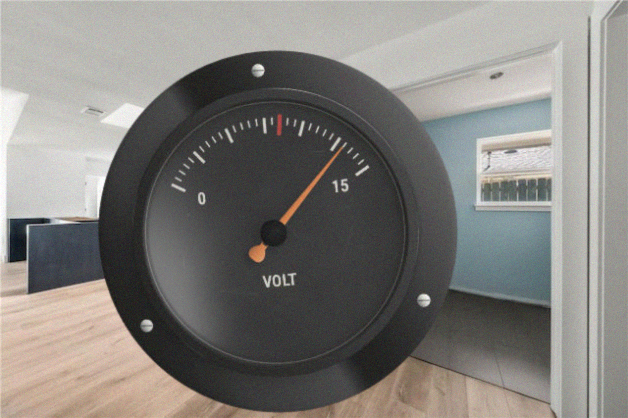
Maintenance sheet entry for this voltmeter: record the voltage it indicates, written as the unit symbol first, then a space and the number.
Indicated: V 13
